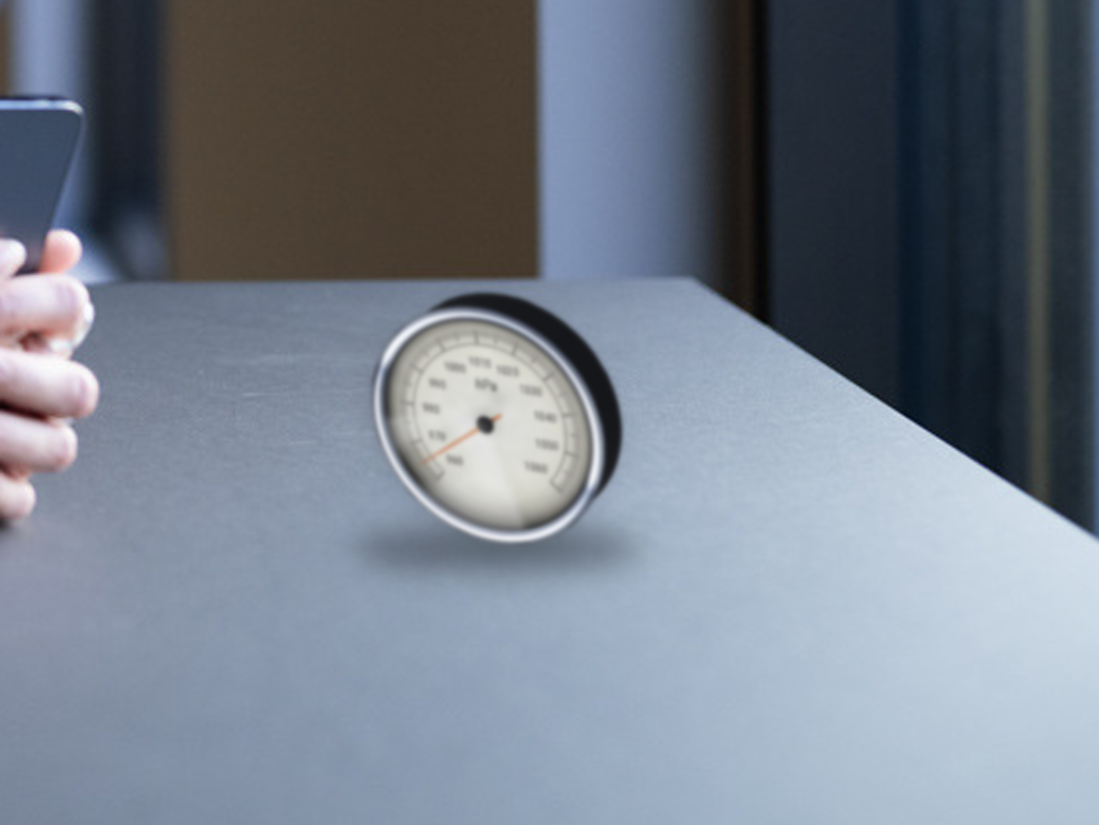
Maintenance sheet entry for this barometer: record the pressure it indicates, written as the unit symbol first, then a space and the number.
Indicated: hPa 965
